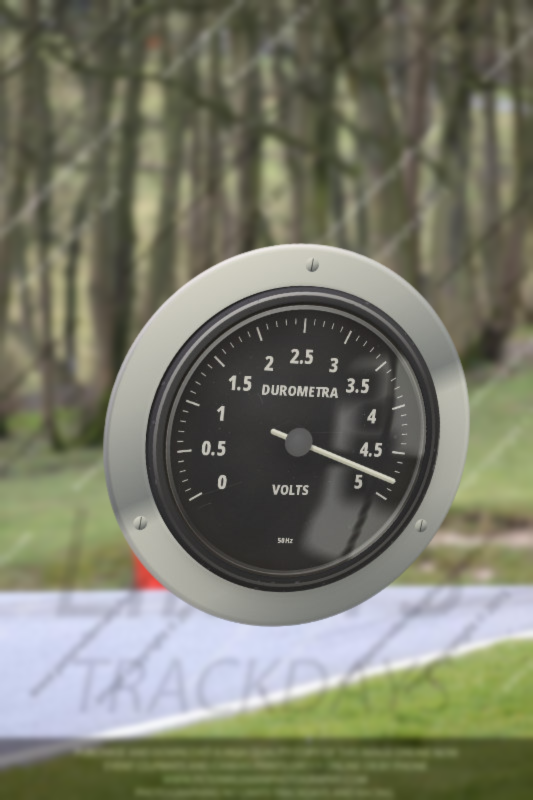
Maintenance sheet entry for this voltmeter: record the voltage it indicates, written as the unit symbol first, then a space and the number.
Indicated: V 4.8
